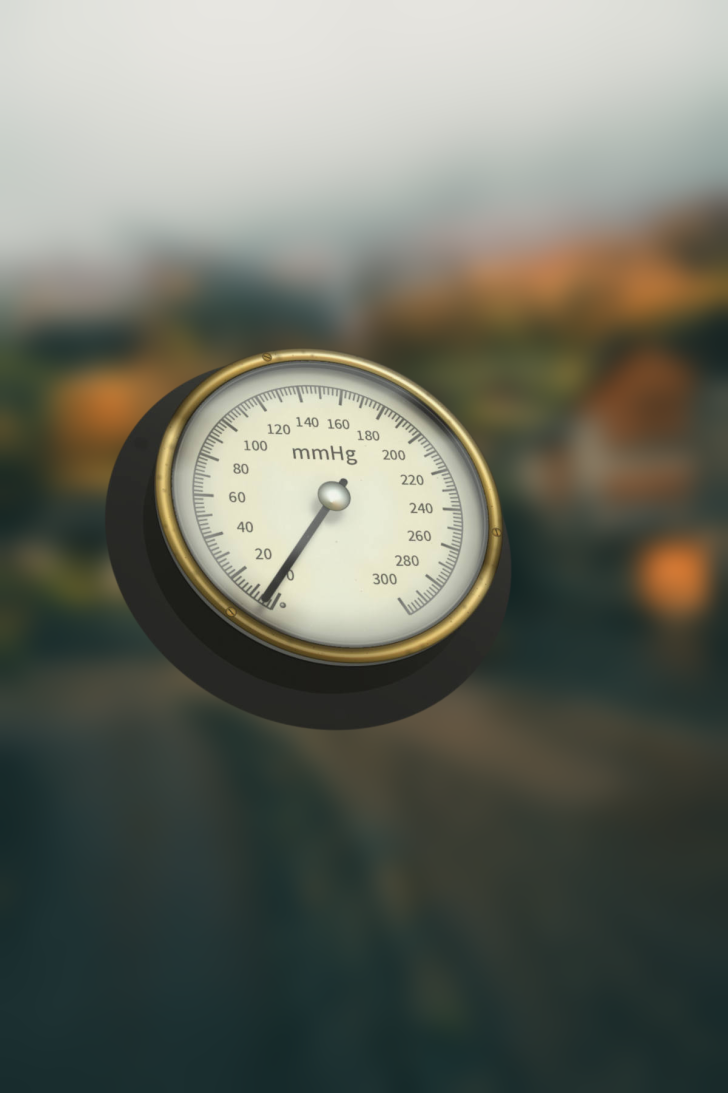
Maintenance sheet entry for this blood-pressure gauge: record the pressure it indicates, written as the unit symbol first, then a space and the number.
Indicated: mmHg 4
